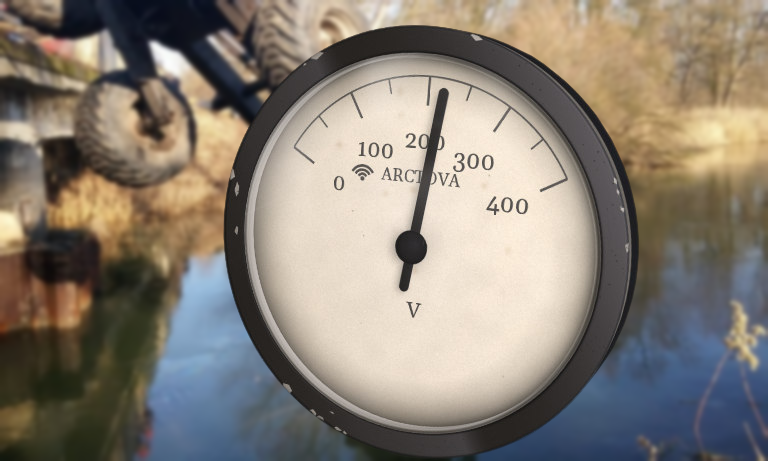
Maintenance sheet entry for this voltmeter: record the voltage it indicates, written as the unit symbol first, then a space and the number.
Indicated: V 225
